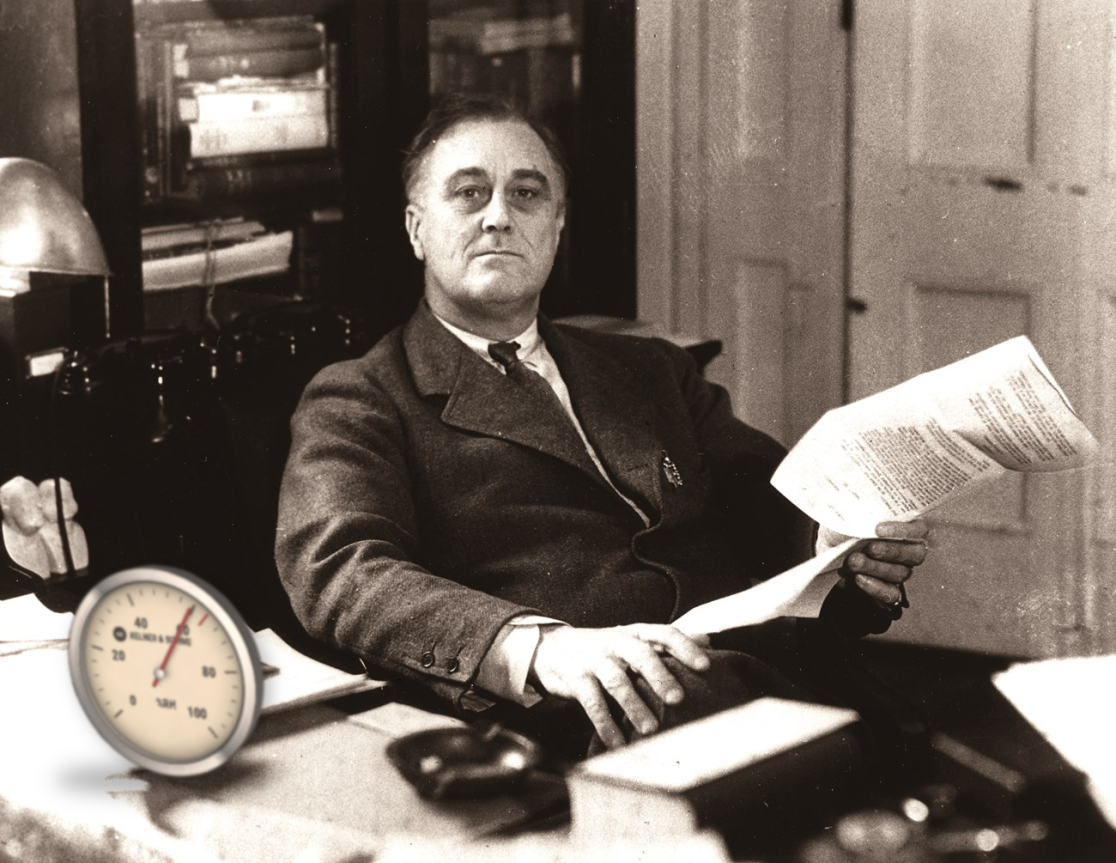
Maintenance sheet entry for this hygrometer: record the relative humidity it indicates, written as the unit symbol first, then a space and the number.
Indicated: % 60
